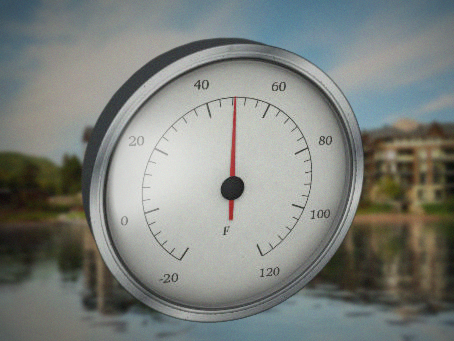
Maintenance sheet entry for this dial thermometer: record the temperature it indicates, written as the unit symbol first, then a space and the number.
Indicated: °F 48
